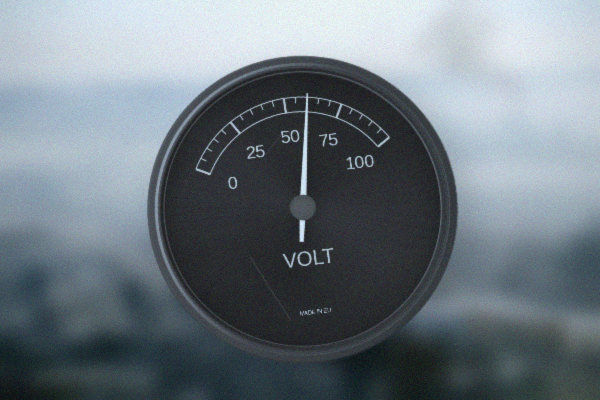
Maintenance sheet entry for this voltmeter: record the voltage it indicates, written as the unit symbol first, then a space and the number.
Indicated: V 60
